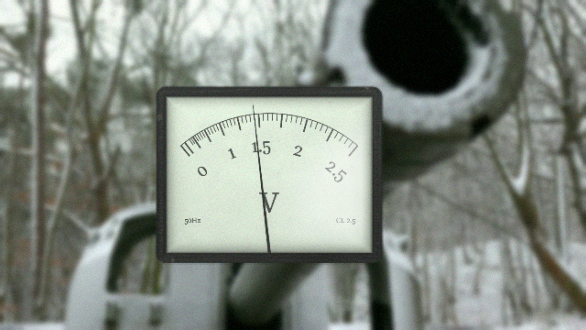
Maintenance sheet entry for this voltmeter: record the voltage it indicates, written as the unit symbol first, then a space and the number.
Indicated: V 1.45
